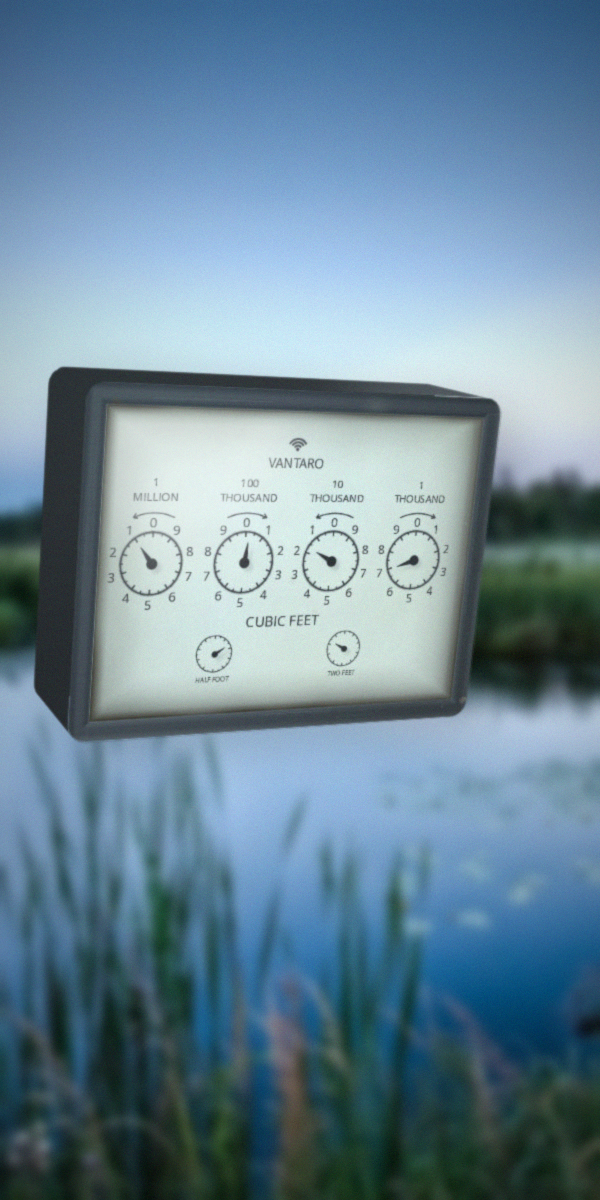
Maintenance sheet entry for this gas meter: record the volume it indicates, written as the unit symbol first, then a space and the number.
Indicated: ft³ 101700
